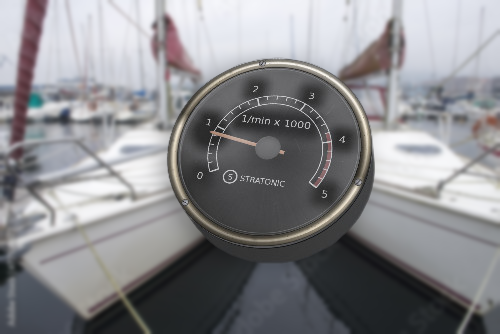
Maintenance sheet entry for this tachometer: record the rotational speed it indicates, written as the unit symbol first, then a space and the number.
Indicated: rpm 800
